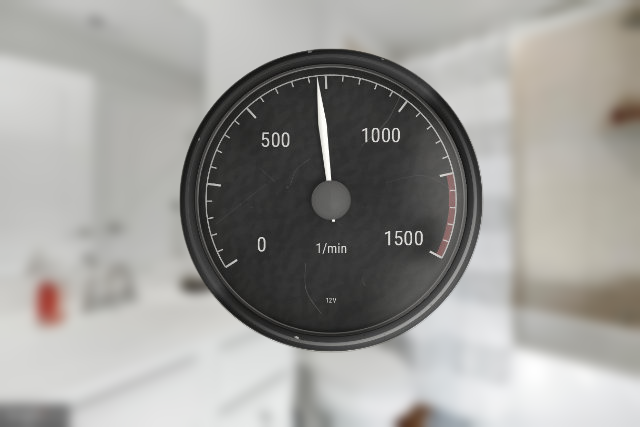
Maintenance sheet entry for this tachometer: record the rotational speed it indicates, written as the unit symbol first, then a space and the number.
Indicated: rpm 725
